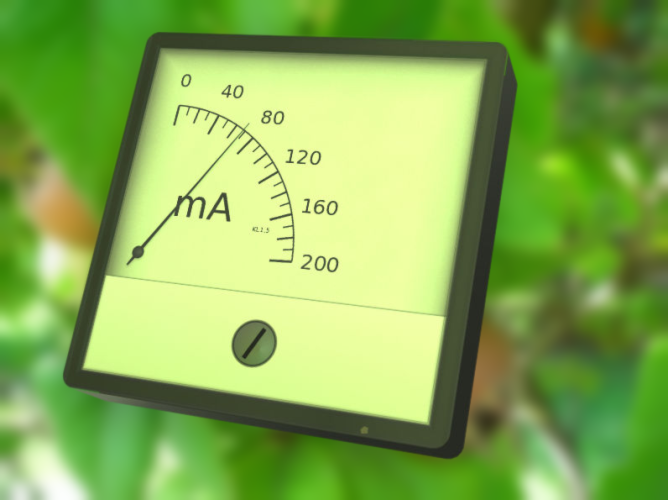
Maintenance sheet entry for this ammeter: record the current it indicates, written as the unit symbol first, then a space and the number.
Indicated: mA 70
